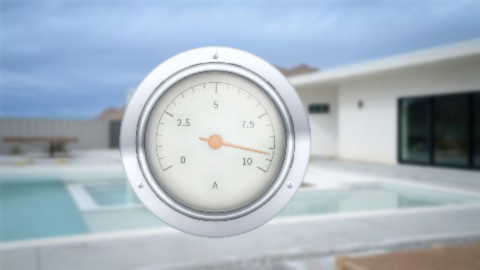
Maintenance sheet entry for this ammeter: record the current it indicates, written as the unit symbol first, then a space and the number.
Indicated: A 9.25
